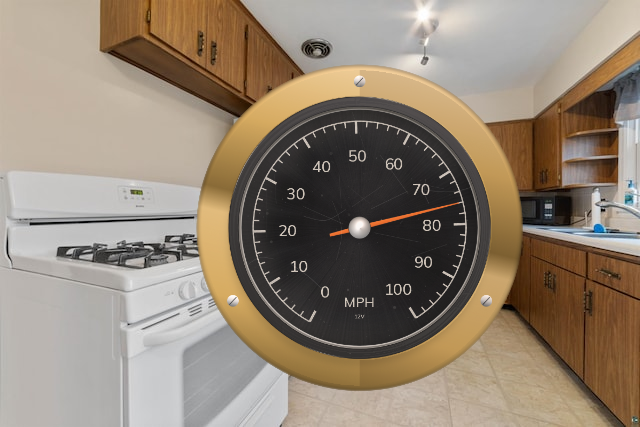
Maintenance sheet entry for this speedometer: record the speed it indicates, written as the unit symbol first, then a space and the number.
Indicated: mph 76
